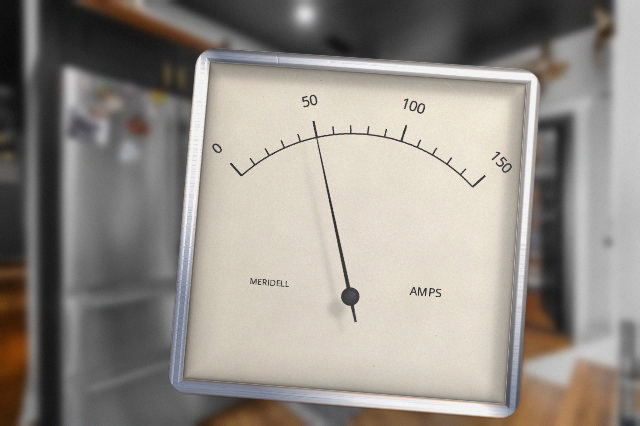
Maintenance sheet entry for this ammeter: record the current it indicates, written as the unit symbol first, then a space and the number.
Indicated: A 50
